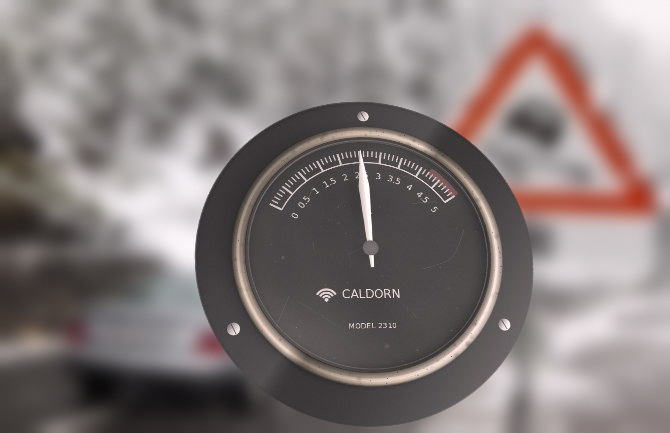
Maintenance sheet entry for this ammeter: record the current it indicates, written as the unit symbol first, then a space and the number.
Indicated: A 2.5
